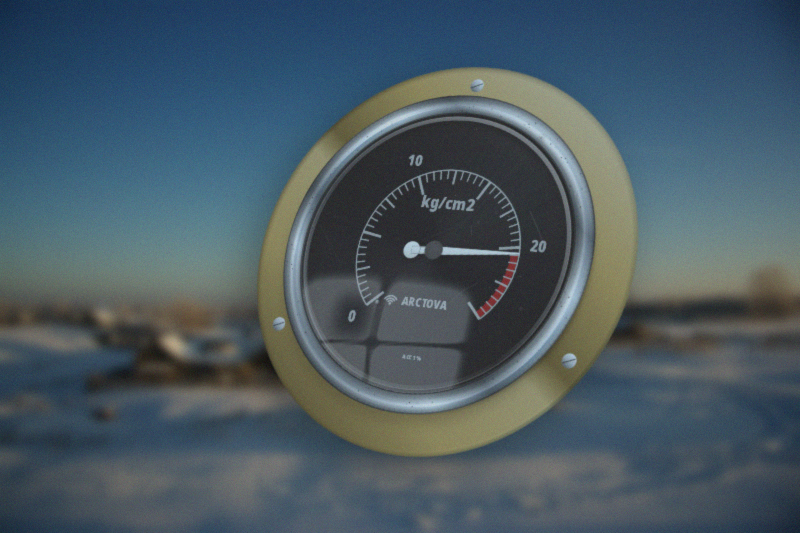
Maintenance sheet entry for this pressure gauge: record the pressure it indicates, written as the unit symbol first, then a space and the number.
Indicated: kg/cm² 20.5
